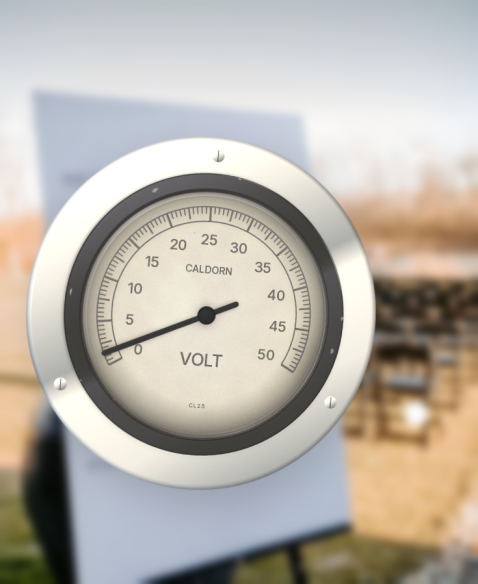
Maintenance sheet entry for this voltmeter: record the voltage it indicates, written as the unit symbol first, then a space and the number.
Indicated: V 1.5
